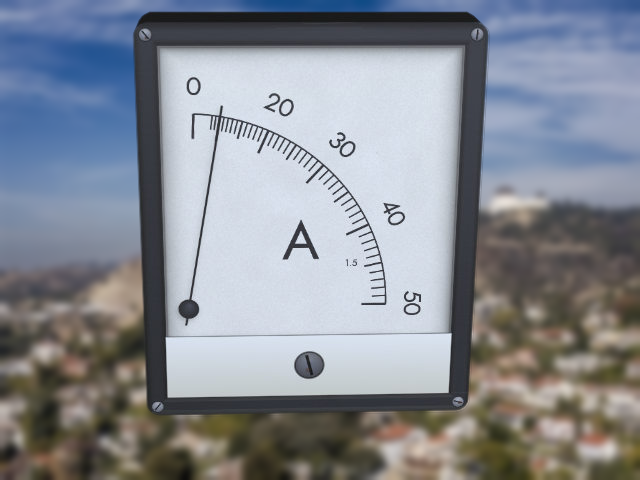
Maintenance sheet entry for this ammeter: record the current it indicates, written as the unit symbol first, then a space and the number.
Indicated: A 10
